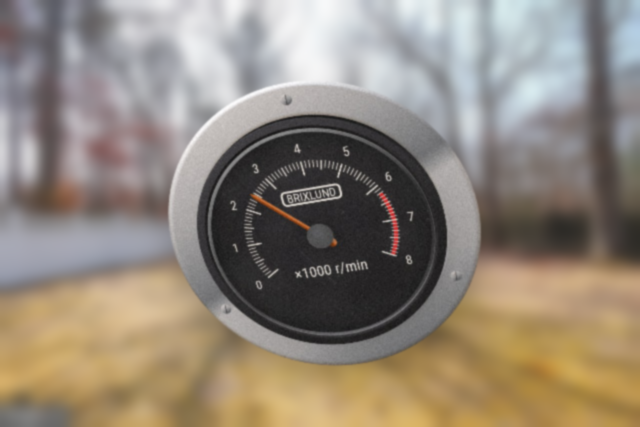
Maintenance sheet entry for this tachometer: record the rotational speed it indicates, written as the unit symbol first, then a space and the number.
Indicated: rpm 2500
